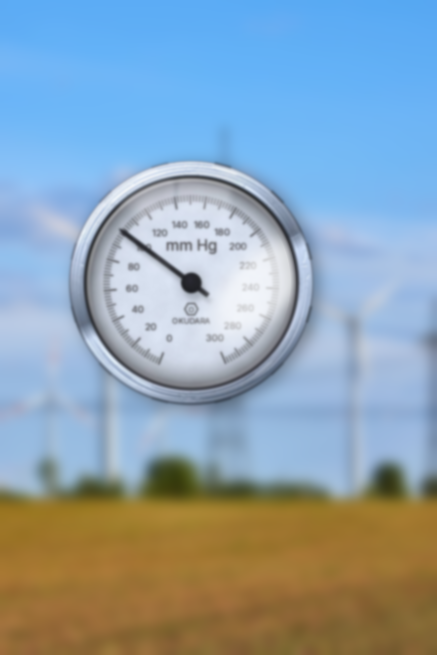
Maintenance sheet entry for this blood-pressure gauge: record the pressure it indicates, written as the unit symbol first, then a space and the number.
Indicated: mmHg 100
